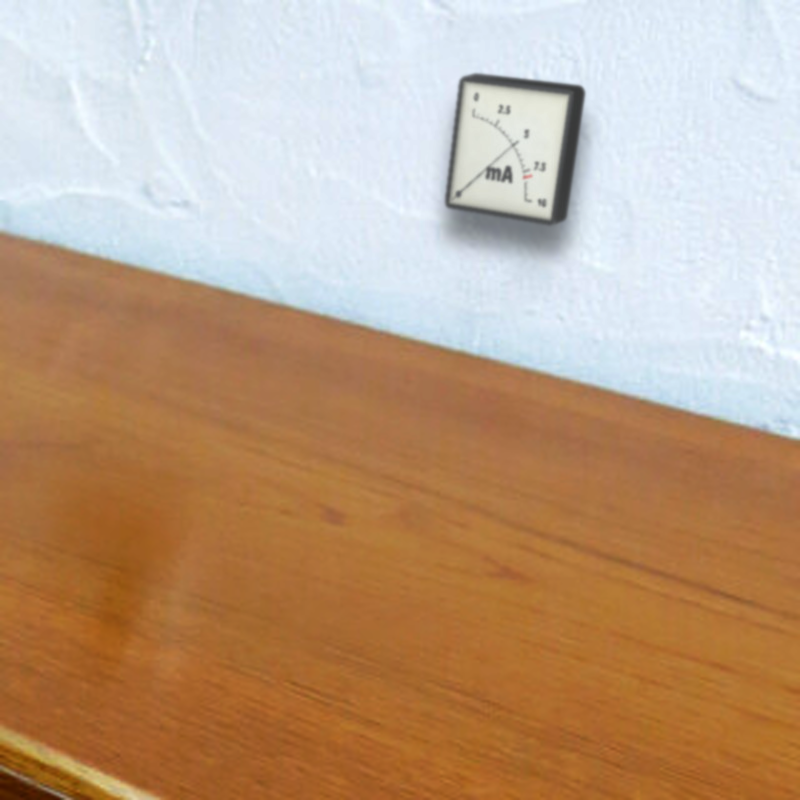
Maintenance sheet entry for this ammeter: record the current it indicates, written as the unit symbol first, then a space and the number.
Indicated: mA 5
